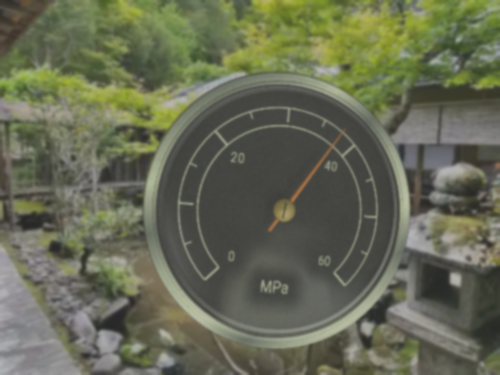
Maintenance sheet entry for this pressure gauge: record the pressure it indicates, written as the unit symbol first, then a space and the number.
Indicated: MPa 37.5
